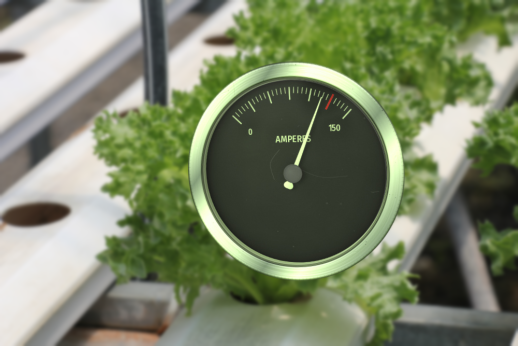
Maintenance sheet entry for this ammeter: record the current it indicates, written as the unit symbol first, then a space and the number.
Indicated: A 115
